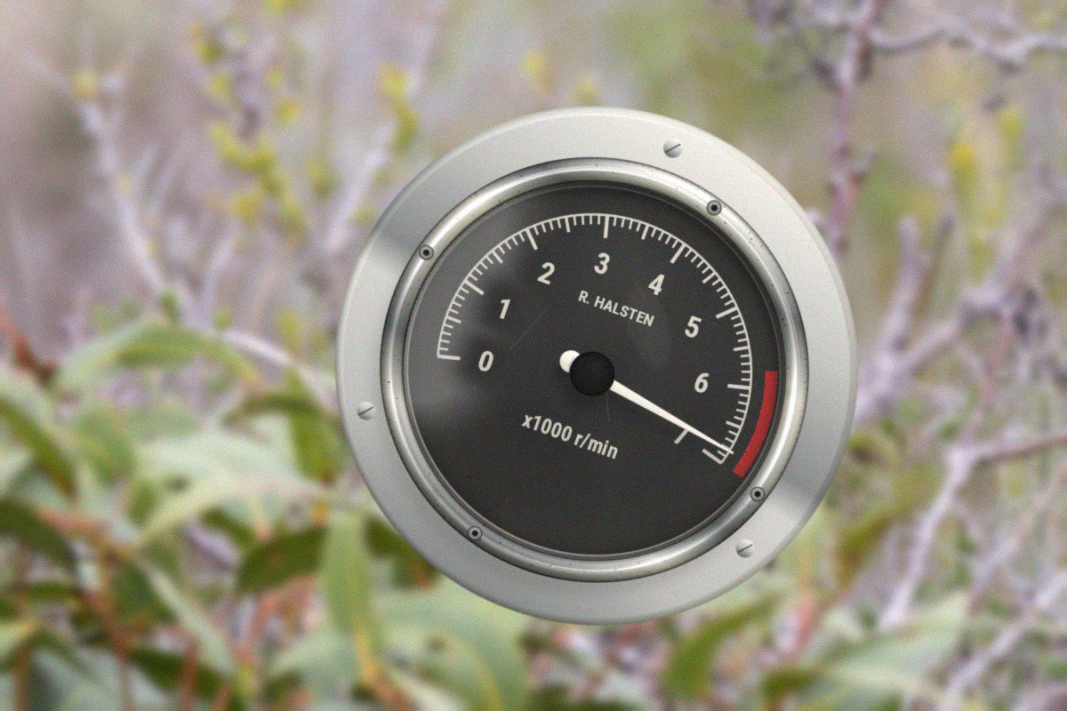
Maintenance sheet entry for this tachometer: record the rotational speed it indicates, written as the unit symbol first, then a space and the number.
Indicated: rpm 6800
